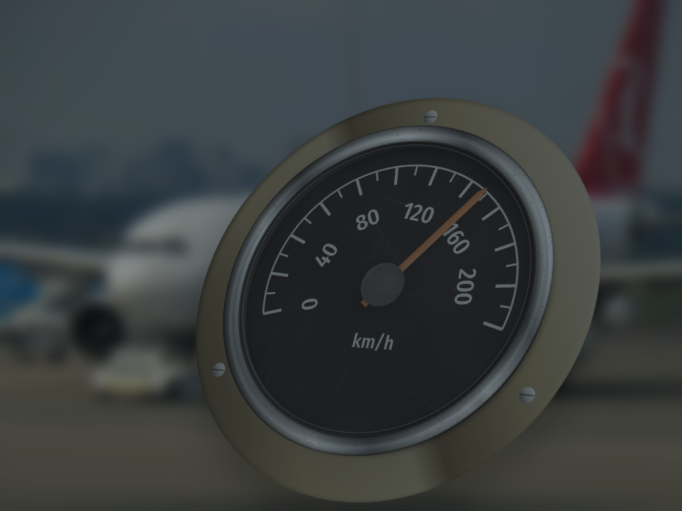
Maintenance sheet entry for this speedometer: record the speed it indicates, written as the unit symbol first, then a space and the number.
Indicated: km/h 150
